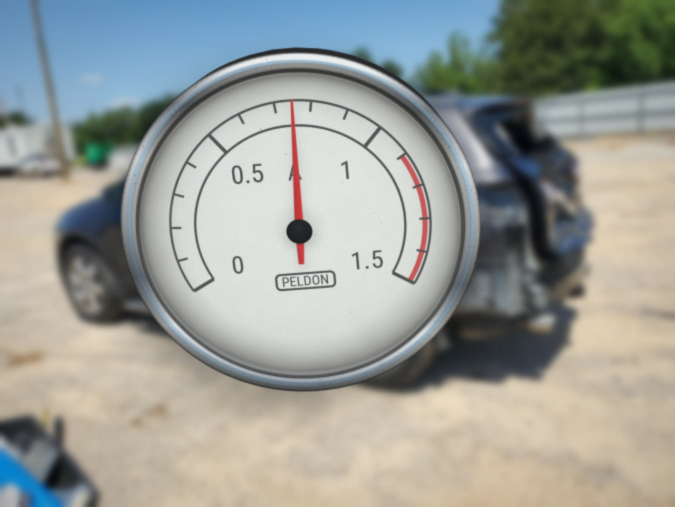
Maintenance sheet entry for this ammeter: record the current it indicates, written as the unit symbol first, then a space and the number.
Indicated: A 0.75
